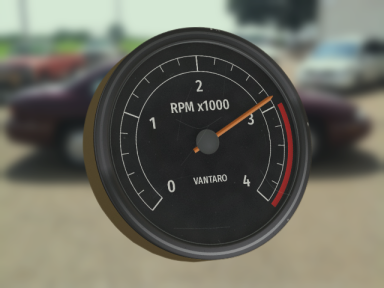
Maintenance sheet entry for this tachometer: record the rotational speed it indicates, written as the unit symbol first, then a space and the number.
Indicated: rpm 2900
